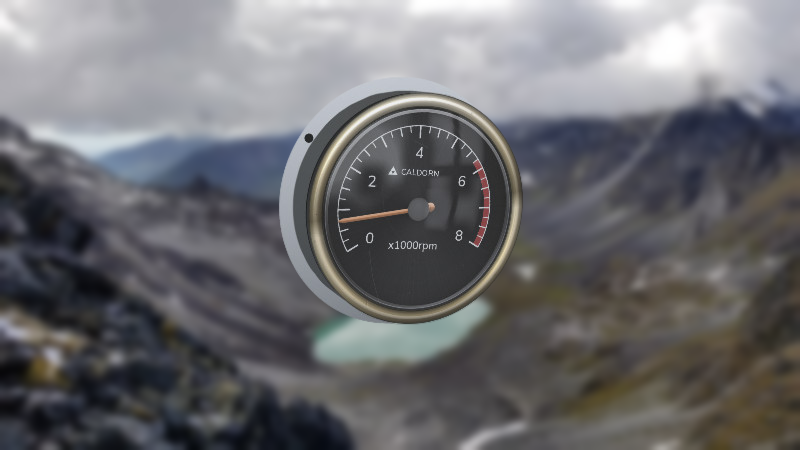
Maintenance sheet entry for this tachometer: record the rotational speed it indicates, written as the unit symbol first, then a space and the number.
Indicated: rpm 750
